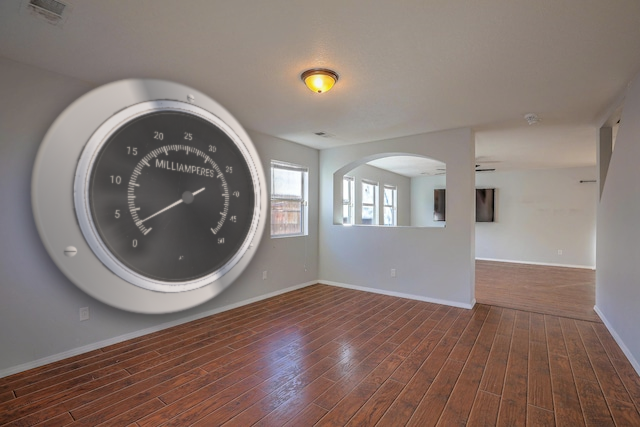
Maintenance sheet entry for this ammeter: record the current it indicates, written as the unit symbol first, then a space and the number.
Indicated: mA 2.5
